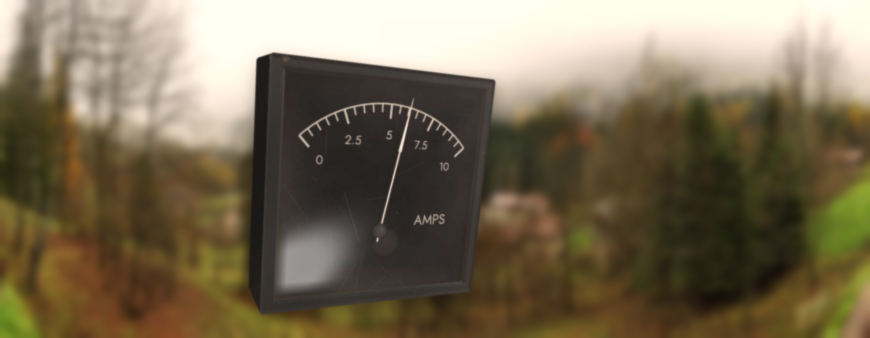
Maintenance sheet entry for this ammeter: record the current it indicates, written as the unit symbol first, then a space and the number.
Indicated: A 6
